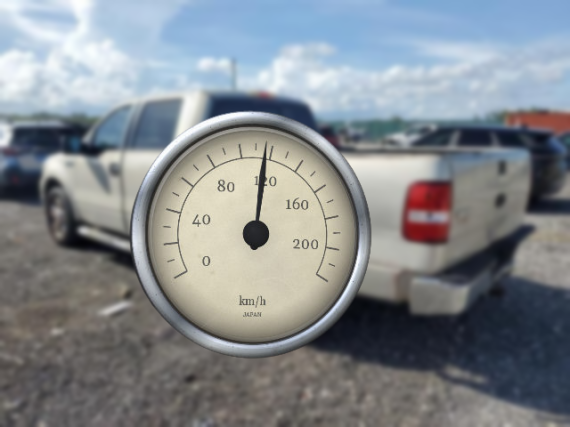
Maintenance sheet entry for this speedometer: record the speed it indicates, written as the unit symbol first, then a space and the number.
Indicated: km/h 115
